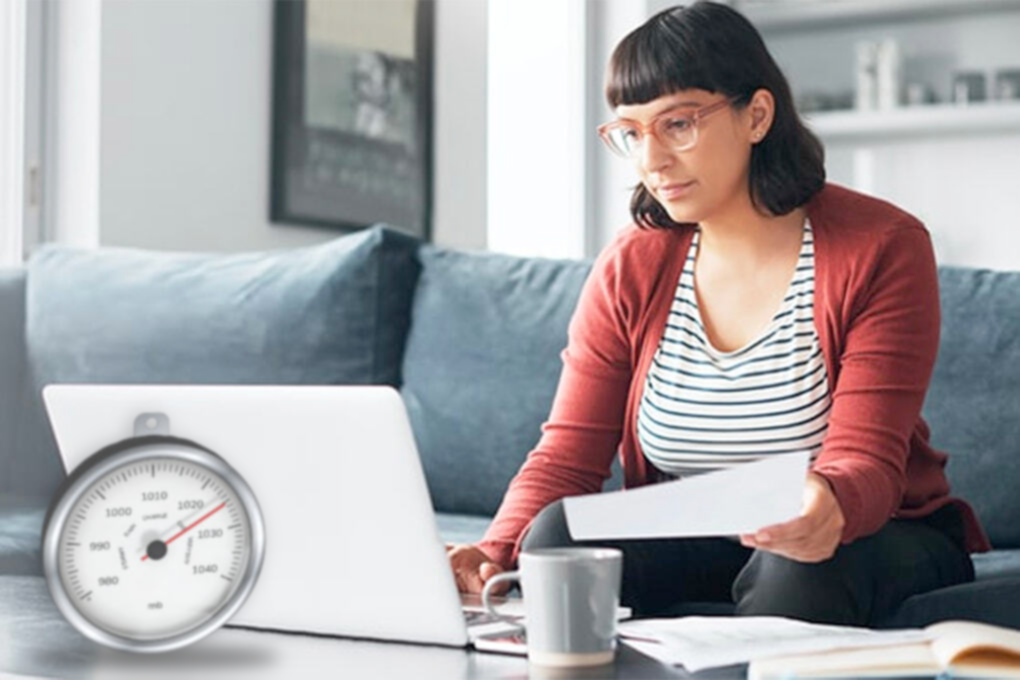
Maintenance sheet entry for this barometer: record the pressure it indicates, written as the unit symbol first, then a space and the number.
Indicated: mbar 1025
